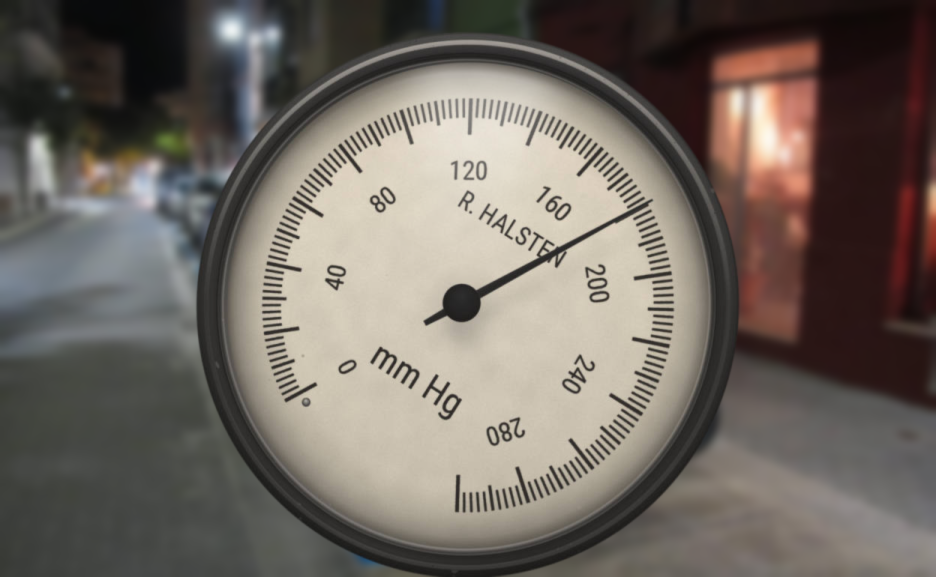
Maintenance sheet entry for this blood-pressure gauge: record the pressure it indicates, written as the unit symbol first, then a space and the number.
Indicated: mmHg 180
